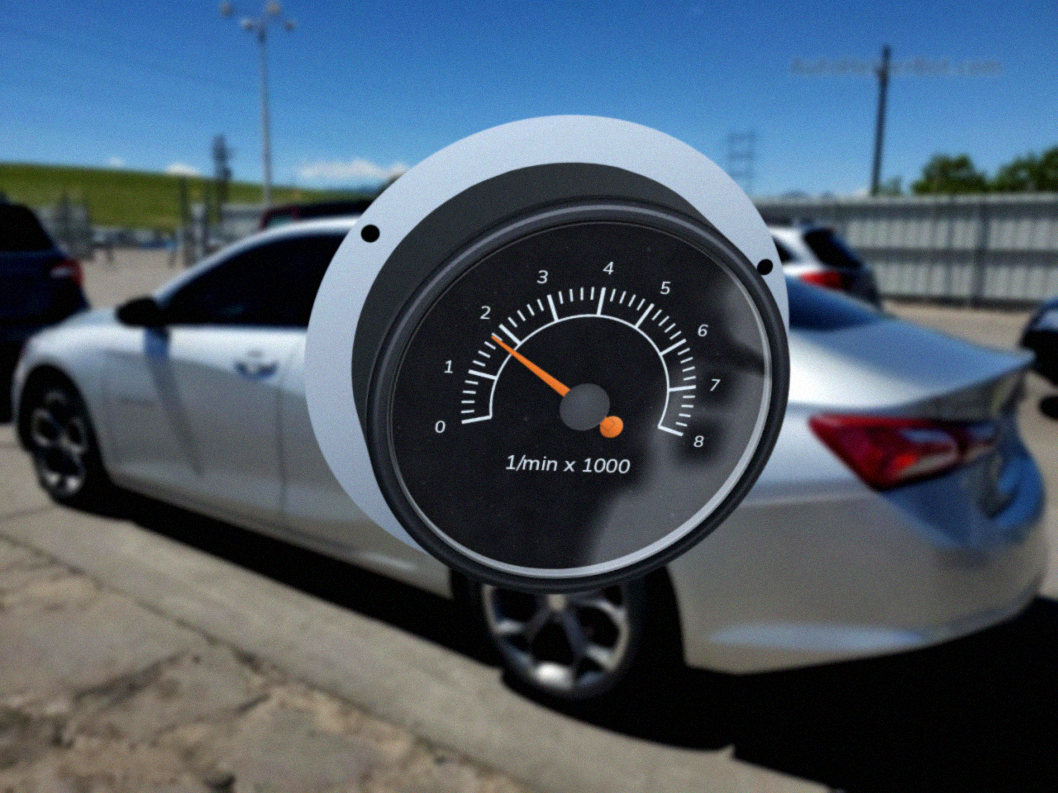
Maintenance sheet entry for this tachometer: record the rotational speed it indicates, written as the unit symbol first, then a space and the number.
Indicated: rpm 1800
